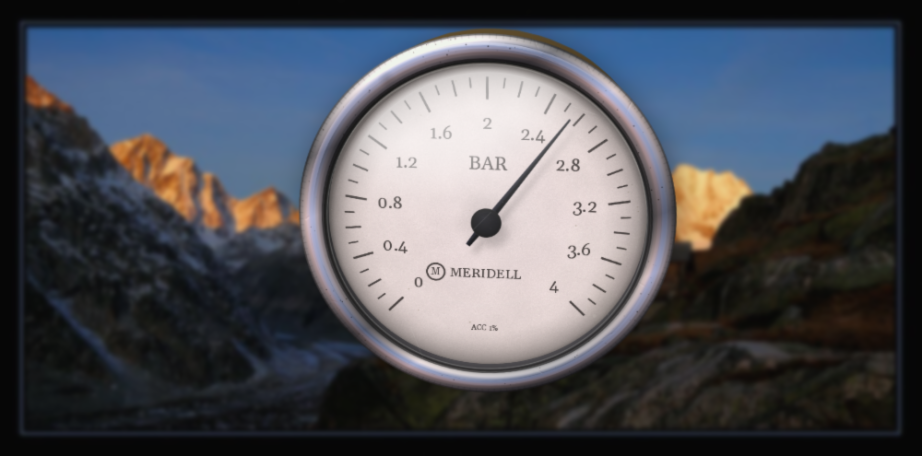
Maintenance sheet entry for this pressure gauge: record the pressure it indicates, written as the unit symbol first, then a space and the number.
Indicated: bar 2.55
